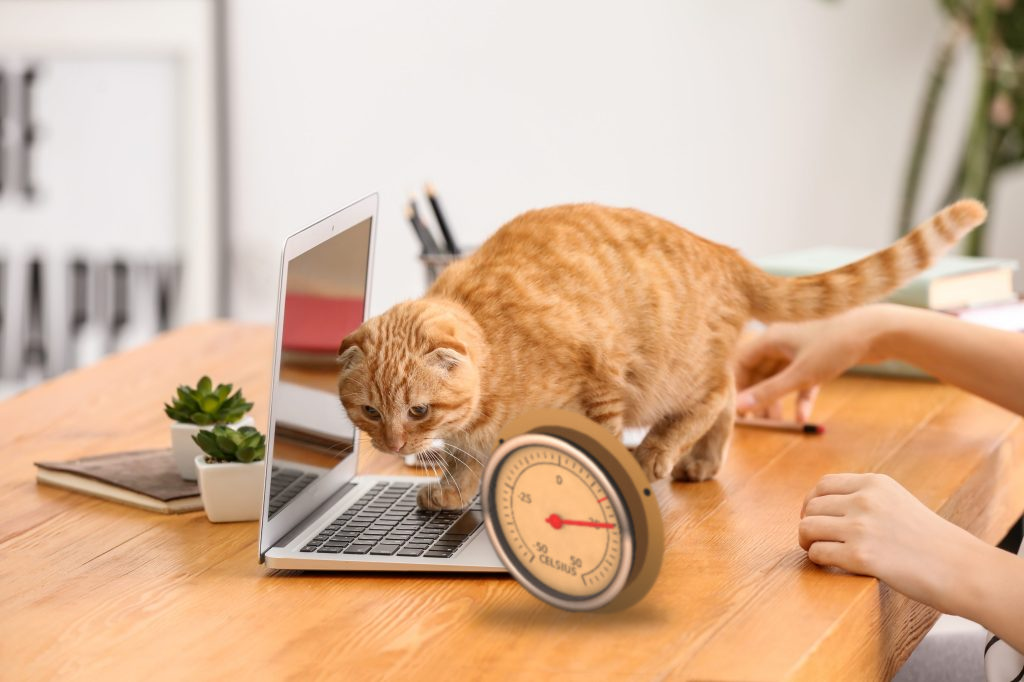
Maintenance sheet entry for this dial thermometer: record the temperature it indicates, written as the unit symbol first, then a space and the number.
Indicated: °C 25
